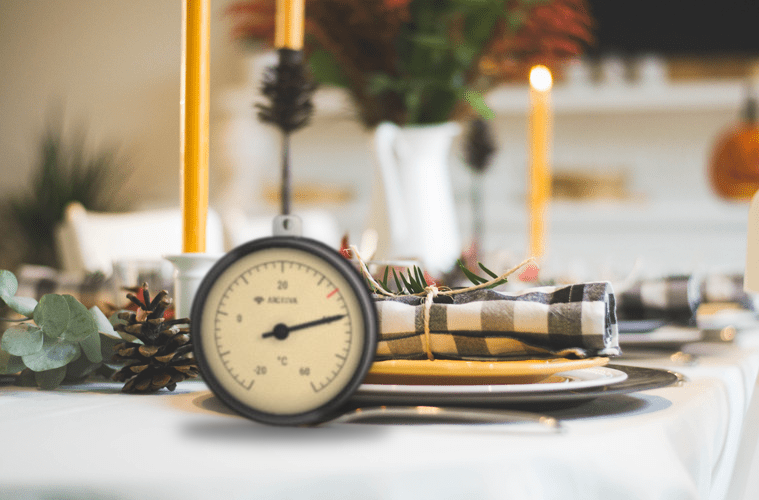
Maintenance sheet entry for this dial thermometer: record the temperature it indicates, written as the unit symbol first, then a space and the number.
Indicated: °C 40
